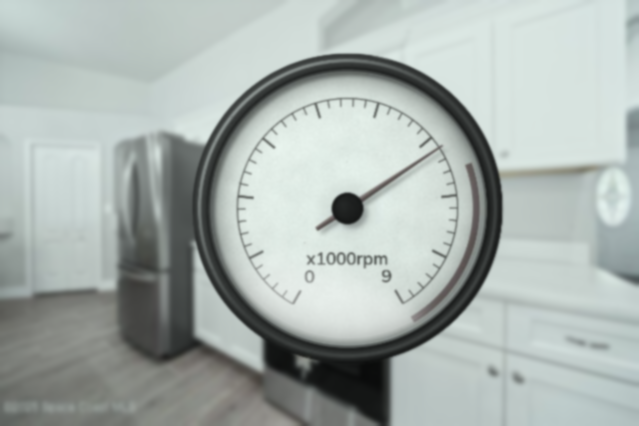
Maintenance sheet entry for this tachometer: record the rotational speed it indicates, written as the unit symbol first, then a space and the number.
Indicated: rpm 6200
